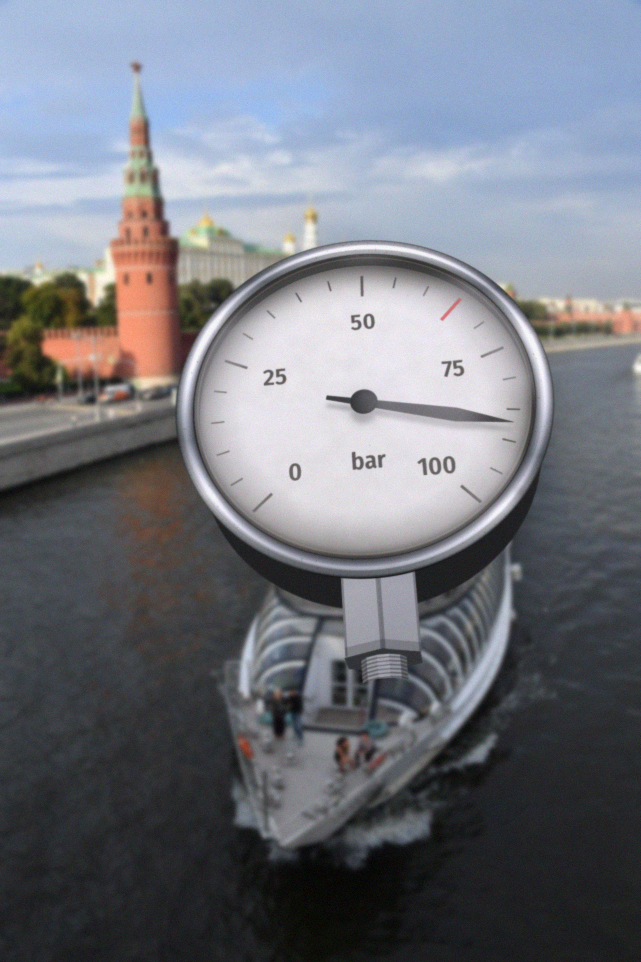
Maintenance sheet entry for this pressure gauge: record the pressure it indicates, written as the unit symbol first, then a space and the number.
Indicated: bar 87.5
